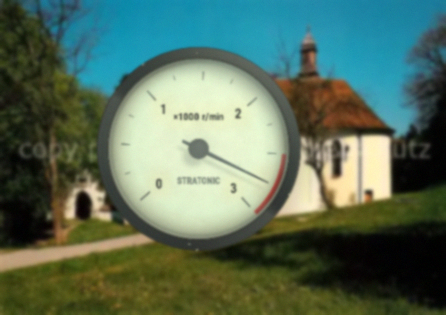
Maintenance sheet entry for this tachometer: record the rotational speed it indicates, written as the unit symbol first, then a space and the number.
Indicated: rpm 2750
